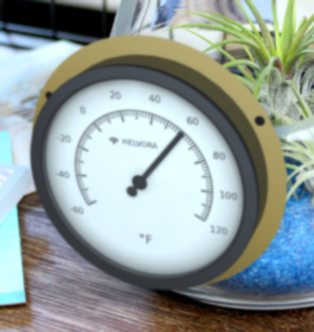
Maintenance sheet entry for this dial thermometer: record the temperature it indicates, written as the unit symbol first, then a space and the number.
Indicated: °F 60
